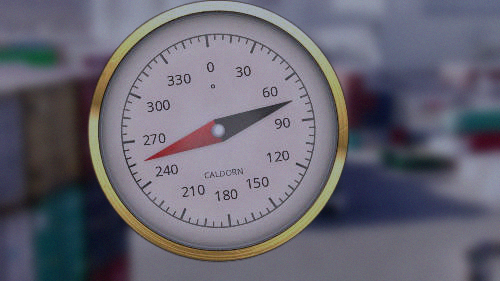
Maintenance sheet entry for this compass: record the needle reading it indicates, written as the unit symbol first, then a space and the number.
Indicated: ° 255
